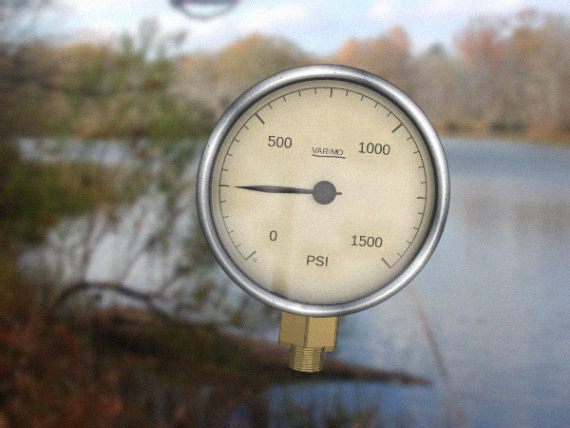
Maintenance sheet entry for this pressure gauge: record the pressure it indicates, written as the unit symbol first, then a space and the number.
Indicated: psi 250
